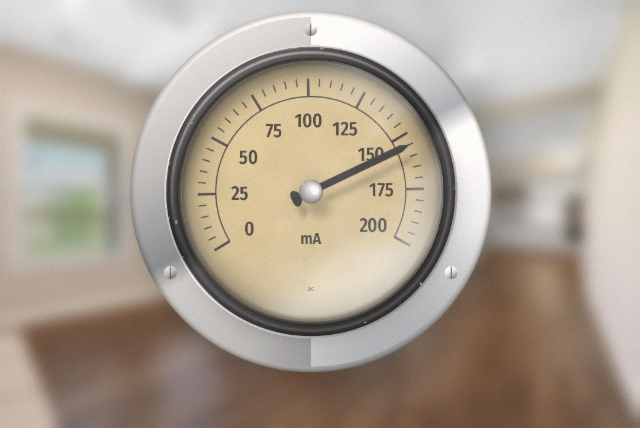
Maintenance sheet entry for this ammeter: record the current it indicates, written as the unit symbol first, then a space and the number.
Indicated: mA 155
